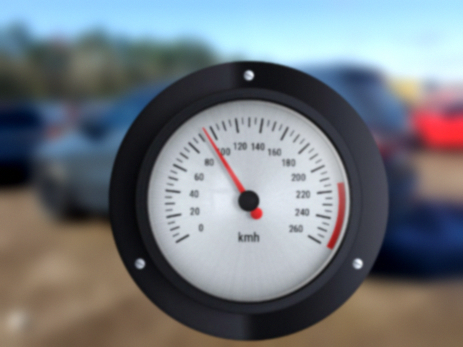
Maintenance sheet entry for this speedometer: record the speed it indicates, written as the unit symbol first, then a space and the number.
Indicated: km/h 95
